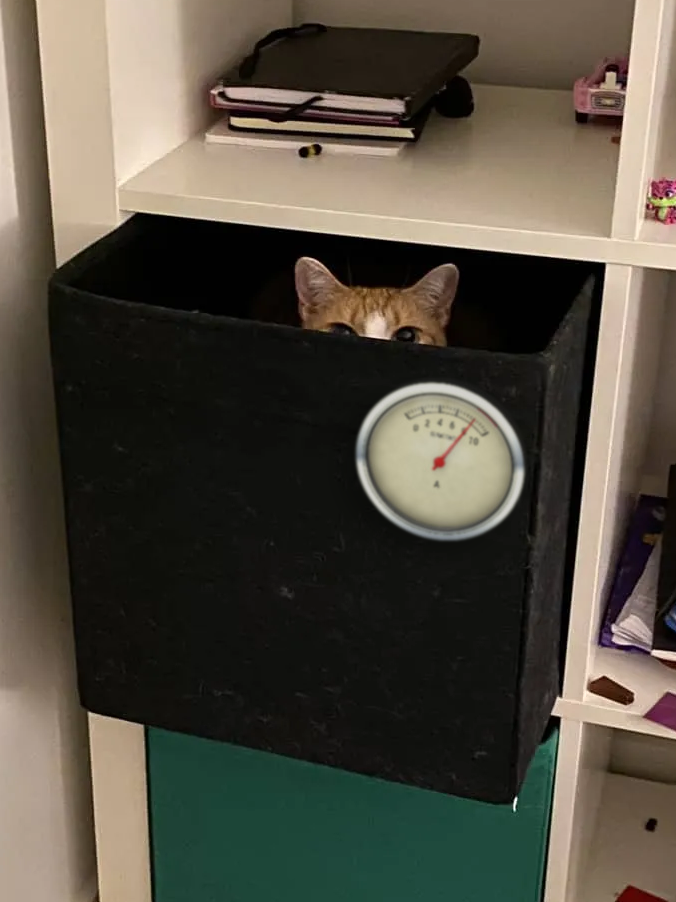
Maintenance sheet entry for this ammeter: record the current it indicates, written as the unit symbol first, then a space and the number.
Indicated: A 8
